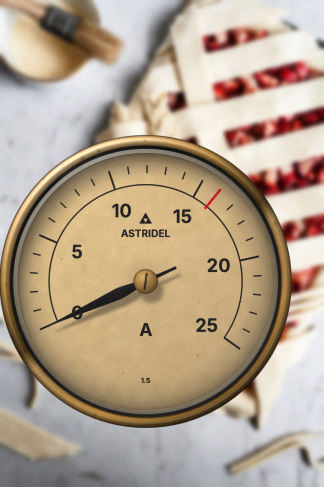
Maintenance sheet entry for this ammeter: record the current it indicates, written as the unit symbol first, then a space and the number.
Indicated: A 0
